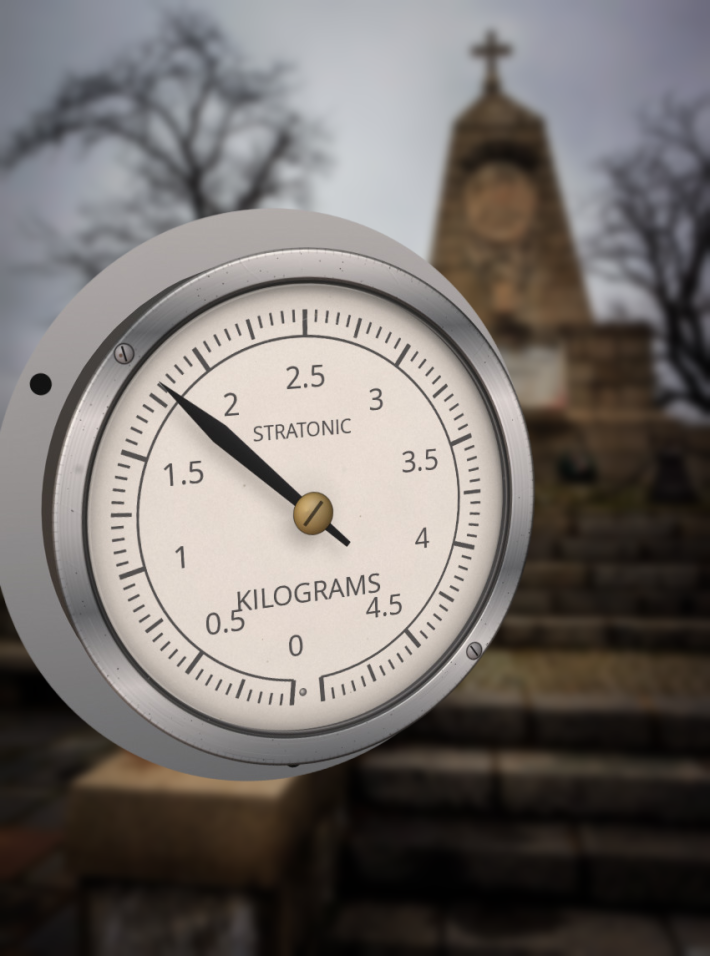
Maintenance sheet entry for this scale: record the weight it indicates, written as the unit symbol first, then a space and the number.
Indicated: kg 1.8
